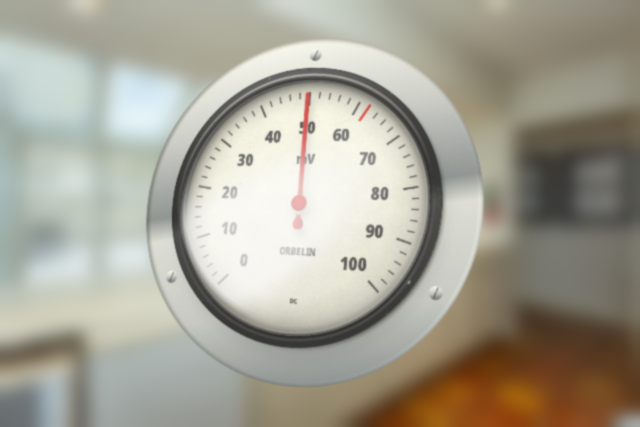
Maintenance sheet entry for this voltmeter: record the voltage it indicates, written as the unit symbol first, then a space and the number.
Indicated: mV 50
